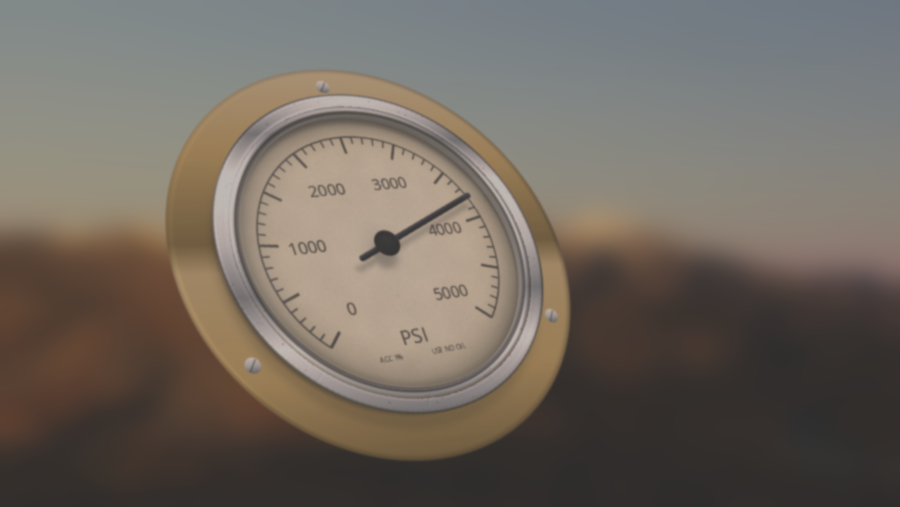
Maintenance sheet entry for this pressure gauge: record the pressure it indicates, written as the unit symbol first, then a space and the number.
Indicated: psi 3800
